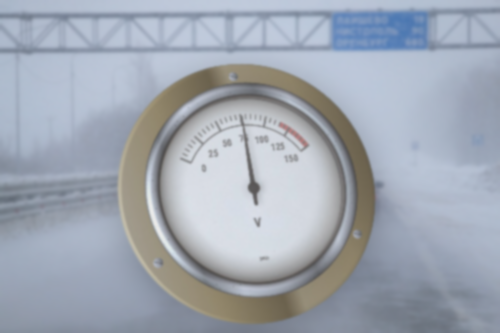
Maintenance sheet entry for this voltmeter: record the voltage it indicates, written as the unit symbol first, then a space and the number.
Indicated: V 75
